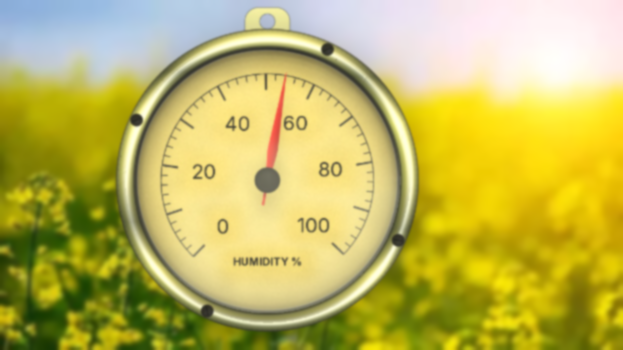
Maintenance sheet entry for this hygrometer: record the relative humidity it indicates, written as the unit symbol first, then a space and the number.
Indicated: % 54
